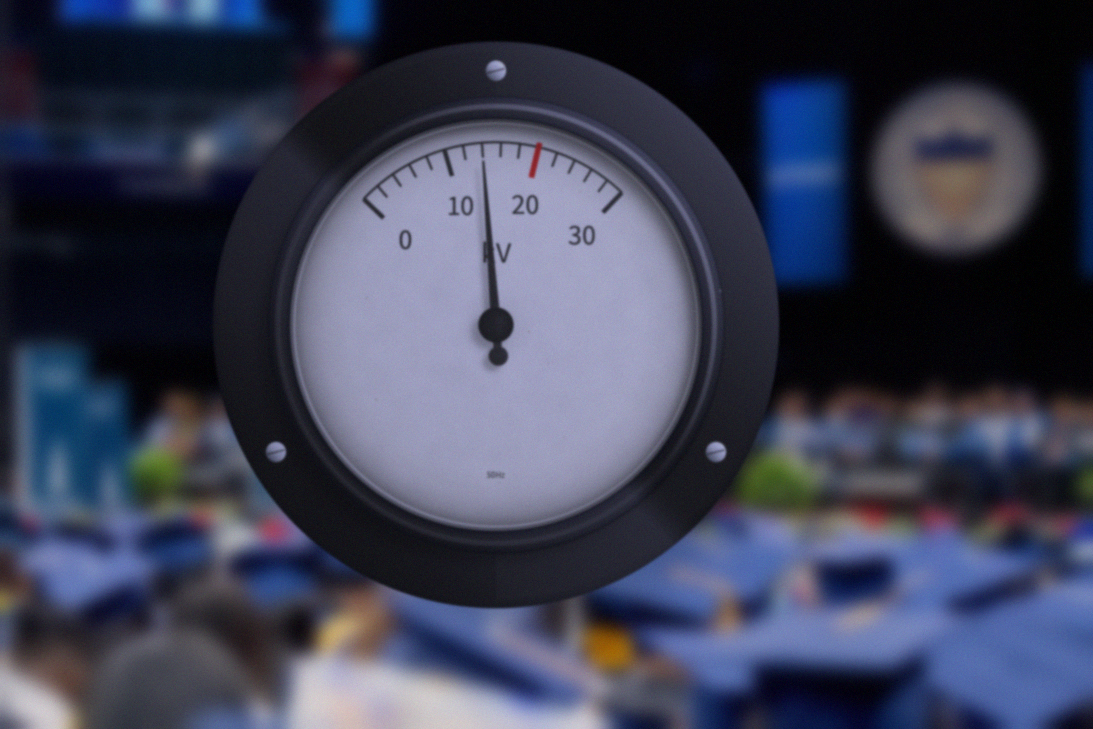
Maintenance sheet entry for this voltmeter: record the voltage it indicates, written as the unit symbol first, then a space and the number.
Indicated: kV 14
